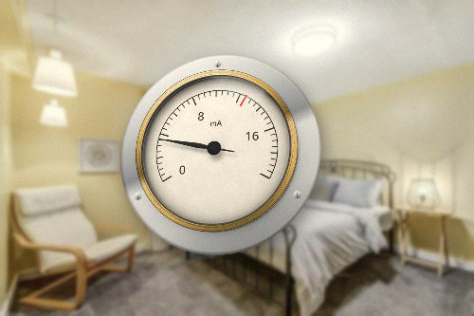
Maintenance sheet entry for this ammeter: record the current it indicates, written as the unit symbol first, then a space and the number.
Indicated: mA 3.5
